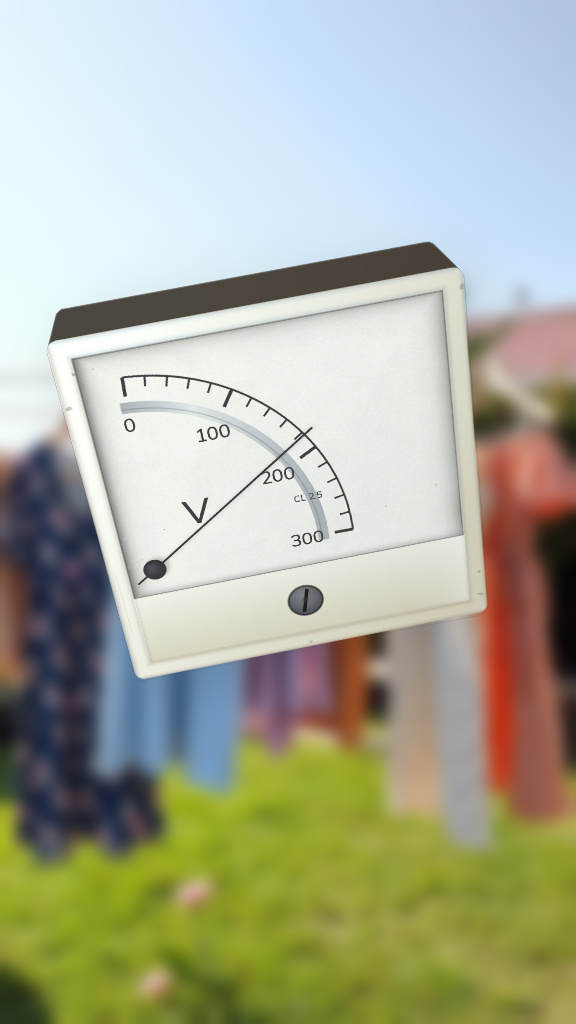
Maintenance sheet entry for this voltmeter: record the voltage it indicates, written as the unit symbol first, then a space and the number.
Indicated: V 180
